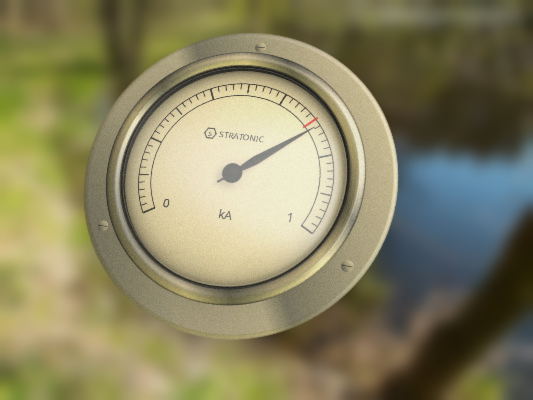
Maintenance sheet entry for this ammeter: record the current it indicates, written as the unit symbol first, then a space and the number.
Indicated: kA 0.72
